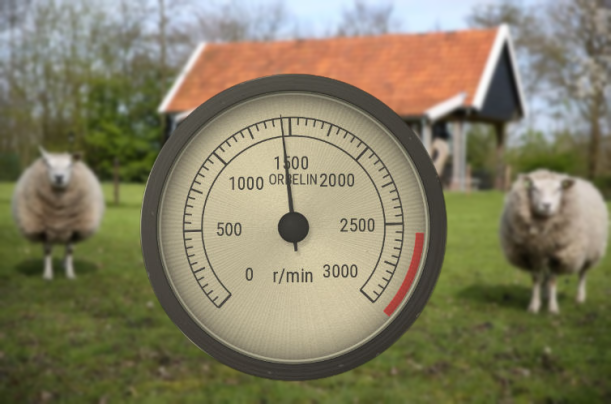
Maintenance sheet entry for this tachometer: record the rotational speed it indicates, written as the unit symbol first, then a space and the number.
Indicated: rpm 1450
